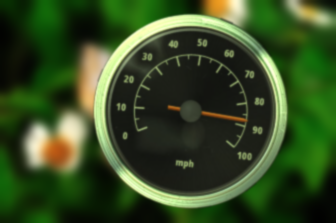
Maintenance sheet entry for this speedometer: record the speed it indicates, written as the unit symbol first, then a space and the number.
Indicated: mph 87.5
